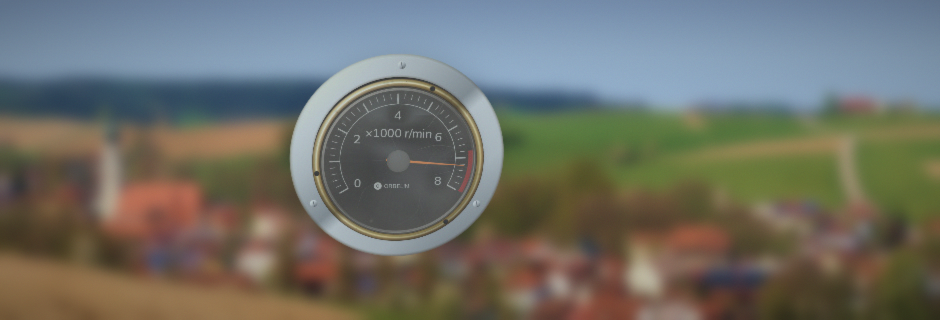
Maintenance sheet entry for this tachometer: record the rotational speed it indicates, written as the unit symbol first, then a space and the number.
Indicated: rpm 7200
